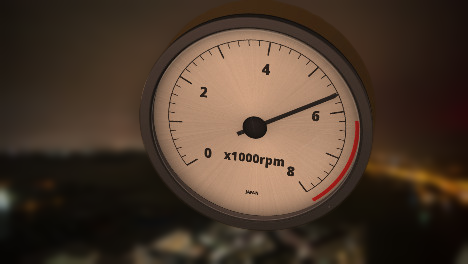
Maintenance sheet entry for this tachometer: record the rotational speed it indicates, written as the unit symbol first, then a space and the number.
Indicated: rpm 5600
